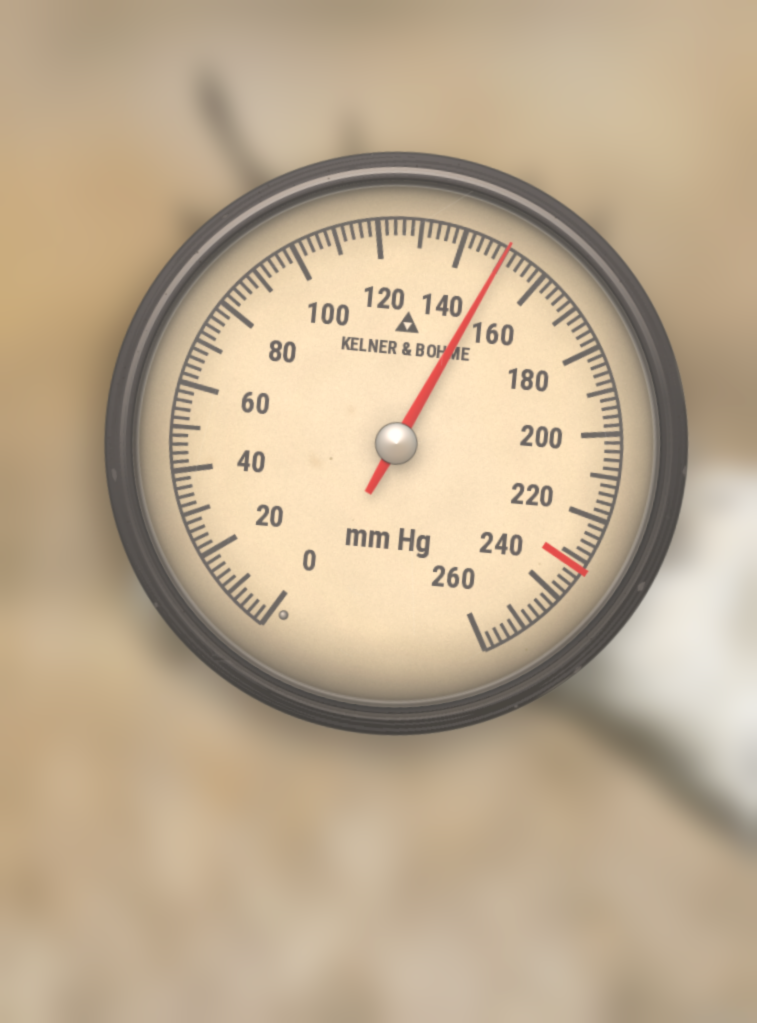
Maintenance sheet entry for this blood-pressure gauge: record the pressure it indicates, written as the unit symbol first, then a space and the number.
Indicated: mmHg 150
